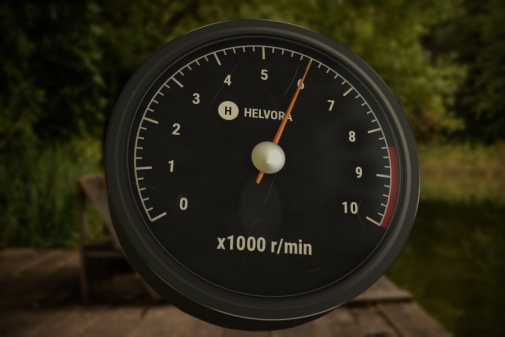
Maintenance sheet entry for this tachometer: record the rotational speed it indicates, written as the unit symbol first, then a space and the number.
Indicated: rpm 6000
